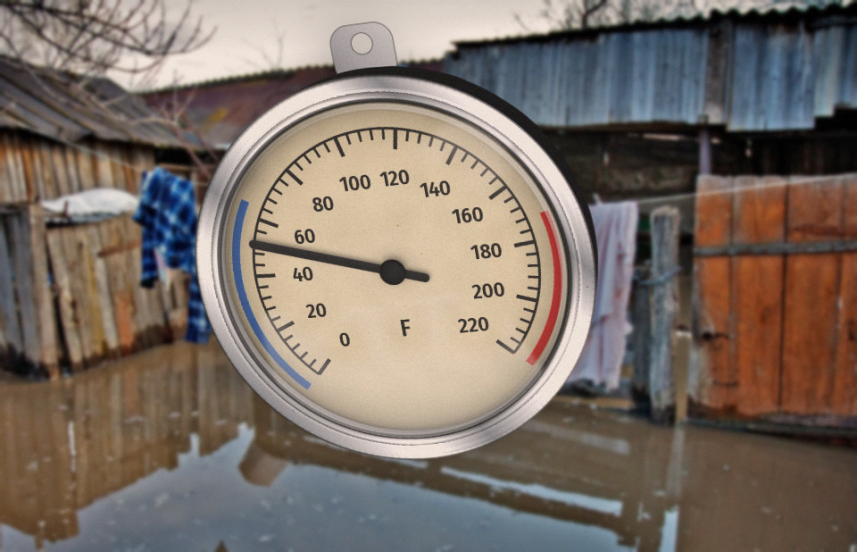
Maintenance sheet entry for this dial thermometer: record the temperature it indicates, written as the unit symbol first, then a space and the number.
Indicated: °F 52
